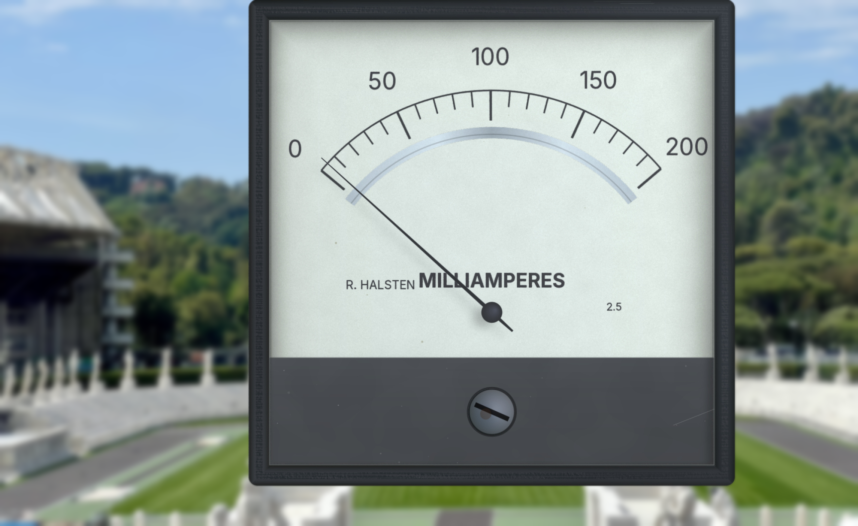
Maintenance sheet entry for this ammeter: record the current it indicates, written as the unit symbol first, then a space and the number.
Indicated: mA 5
